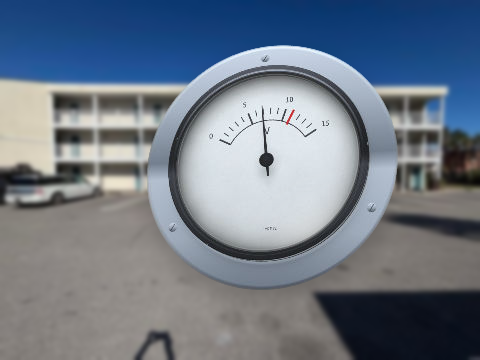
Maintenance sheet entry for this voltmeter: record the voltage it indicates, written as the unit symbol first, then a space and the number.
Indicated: V 7
